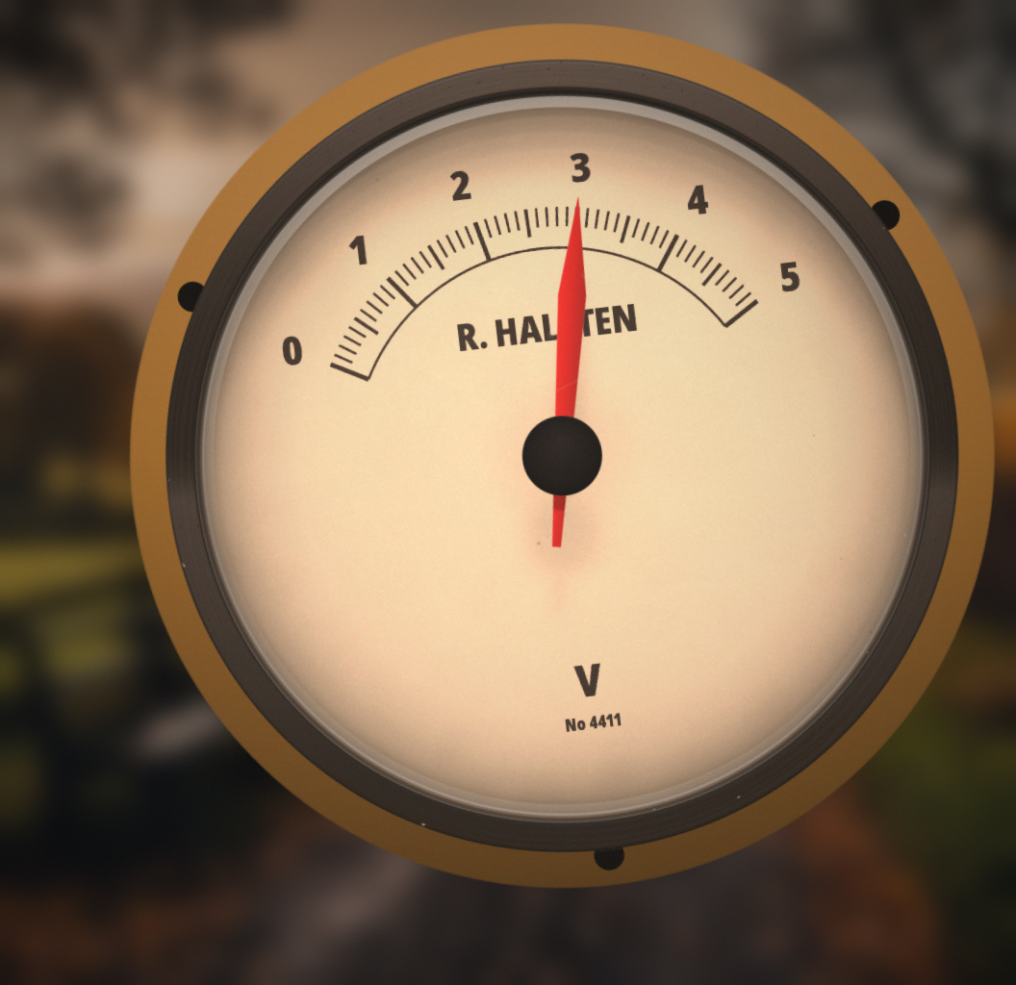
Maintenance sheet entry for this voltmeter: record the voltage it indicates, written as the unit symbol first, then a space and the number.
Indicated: V 3
